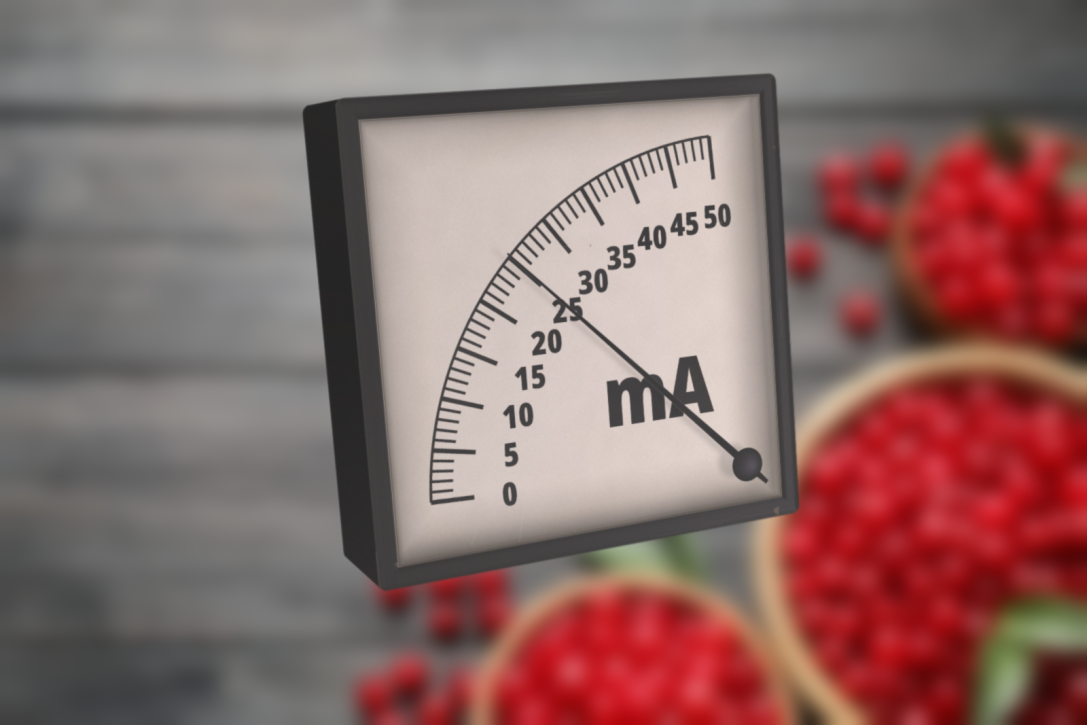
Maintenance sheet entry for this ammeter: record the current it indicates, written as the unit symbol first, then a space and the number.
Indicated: mA 25
